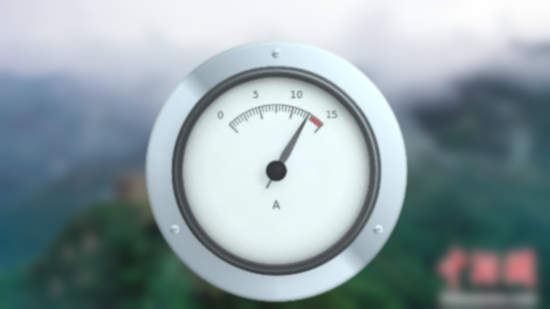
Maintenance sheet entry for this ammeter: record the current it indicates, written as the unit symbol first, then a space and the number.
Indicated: A 12.5
